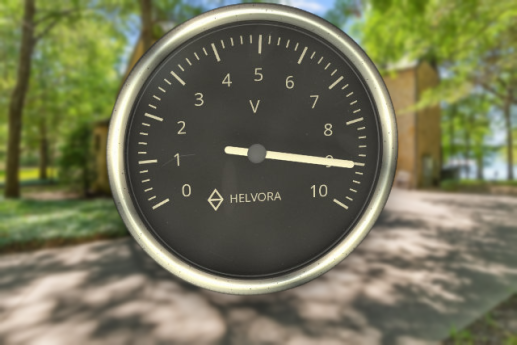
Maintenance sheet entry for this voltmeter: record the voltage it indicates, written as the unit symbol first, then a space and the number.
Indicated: V 9
